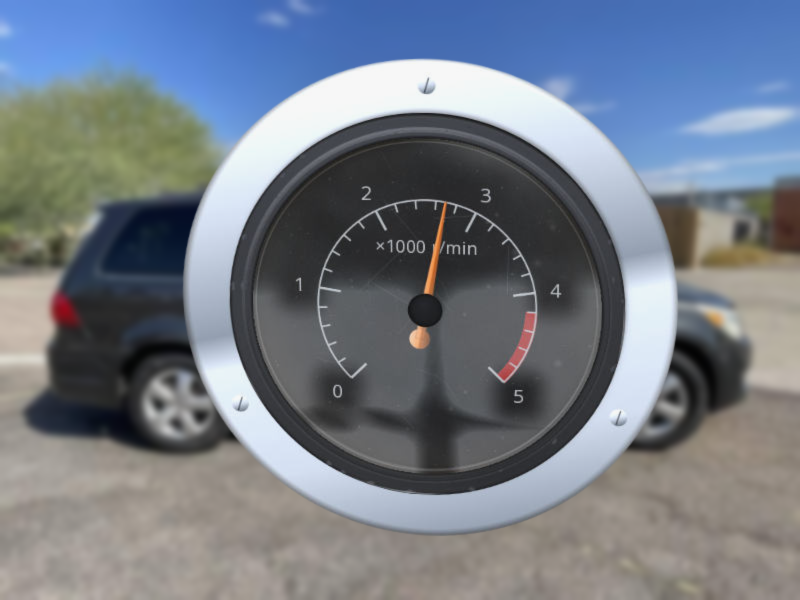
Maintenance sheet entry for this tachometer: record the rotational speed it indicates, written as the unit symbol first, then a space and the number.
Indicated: rpm 2700
